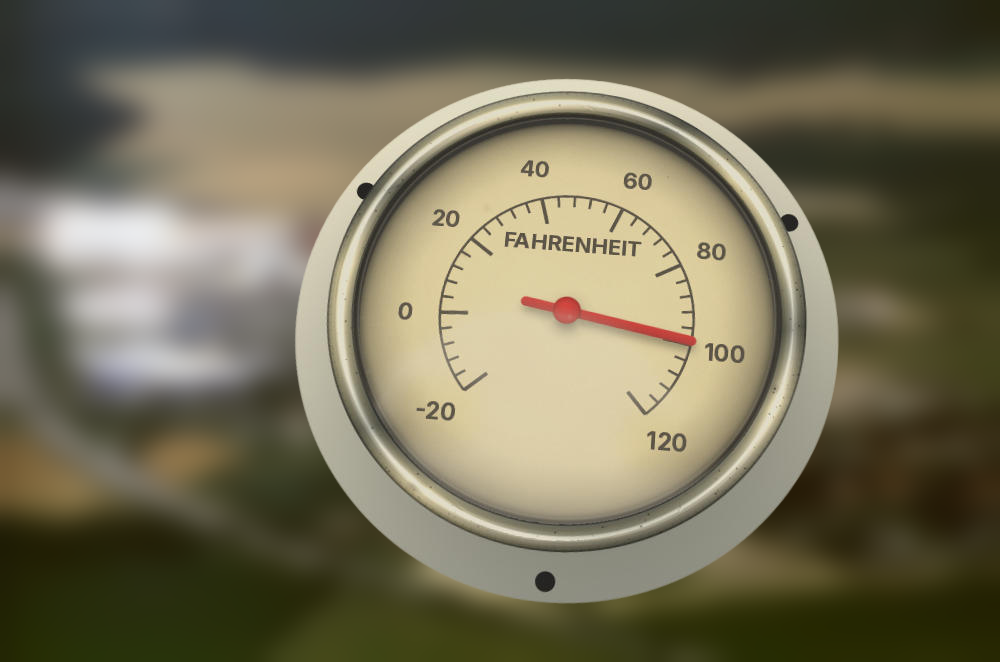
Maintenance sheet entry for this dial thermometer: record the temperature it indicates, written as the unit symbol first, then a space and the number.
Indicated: °F 100
